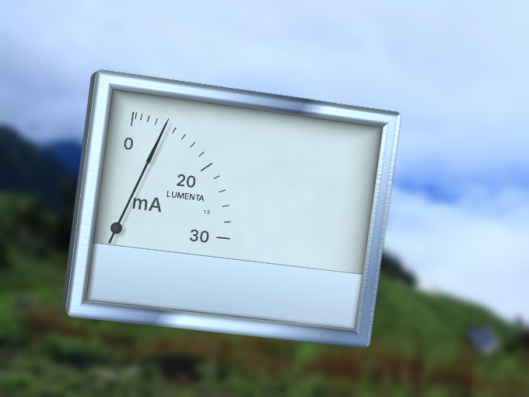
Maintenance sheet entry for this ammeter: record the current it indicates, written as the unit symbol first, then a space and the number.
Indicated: mA 10
